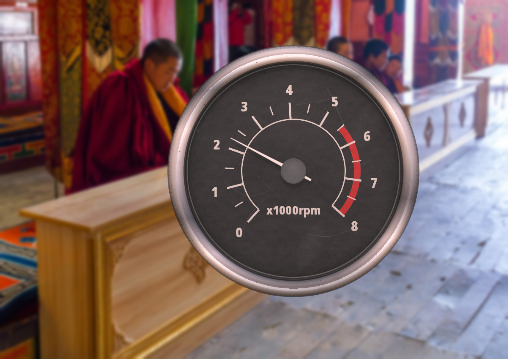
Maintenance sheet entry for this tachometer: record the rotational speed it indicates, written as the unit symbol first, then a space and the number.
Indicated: rpm 2250
